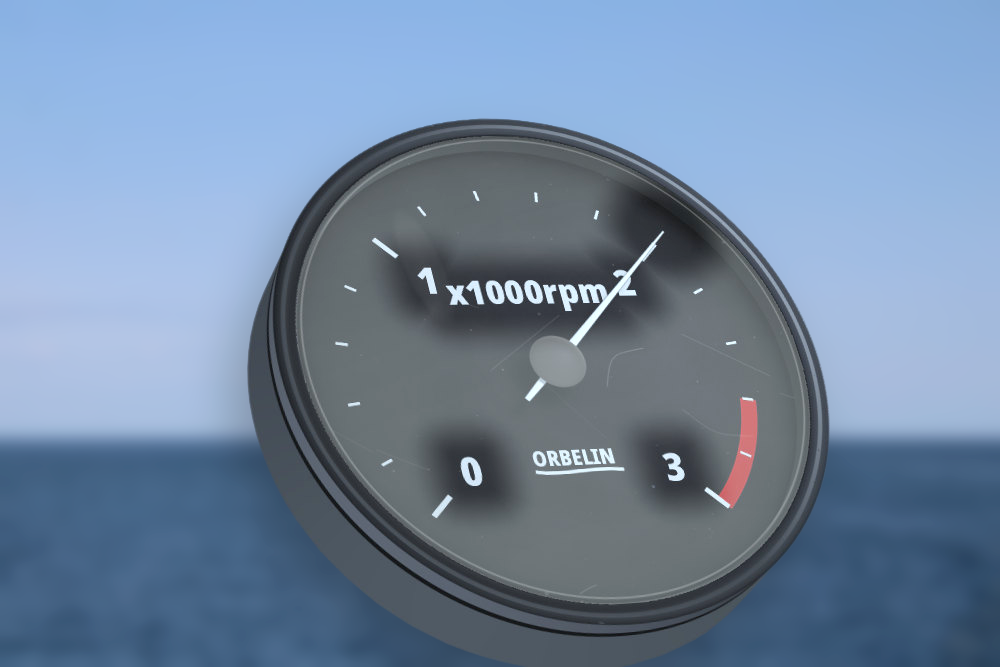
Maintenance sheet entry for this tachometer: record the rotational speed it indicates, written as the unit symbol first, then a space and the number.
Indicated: rpm 2000
